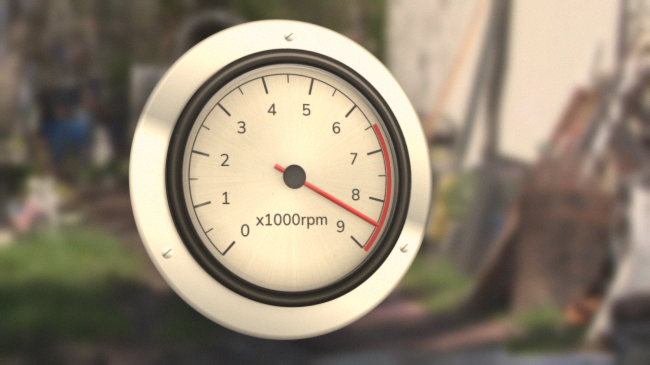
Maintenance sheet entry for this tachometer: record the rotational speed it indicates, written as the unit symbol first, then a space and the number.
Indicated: rpm 8500
